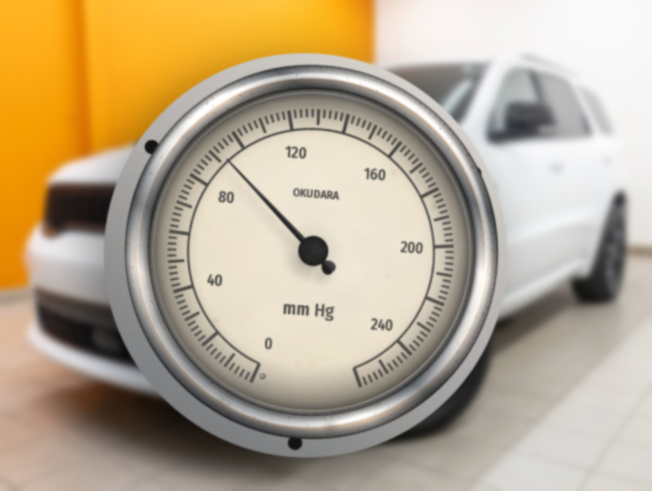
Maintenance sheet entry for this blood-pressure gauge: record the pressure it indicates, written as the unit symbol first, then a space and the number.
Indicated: mmHg 92
